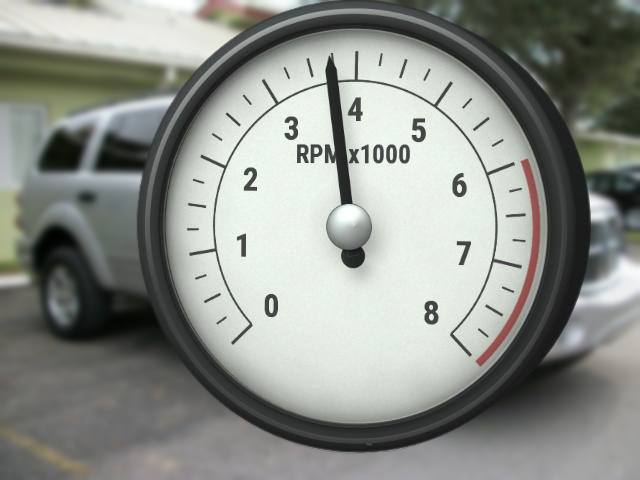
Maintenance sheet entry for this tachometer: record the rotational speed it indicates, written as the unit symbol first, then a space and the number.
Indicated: rpm 3750
